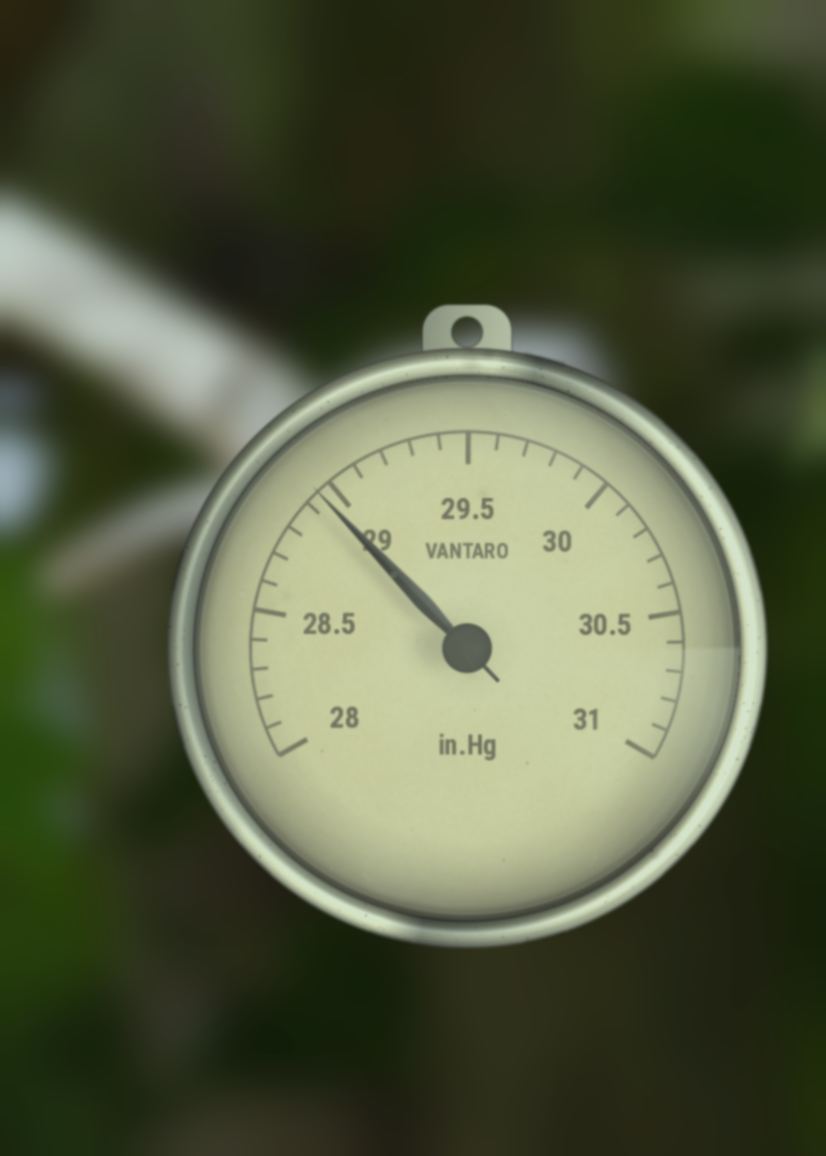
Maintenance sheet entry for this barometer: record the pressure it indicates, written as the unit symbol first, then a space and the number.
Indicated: inHg 28.95
